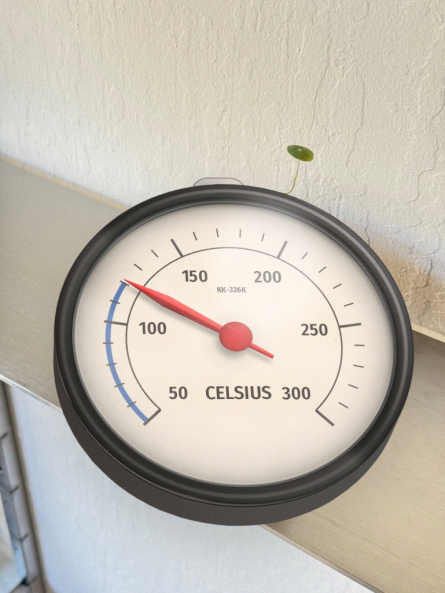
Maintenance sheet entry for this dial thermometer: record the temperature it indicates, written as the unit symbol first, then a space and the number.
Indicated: °C 120
